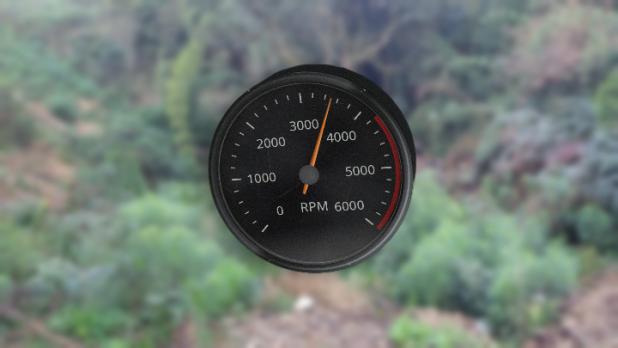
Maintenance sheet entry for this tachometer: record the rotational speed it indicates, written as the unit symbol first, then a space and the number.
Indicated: rpm 3500
